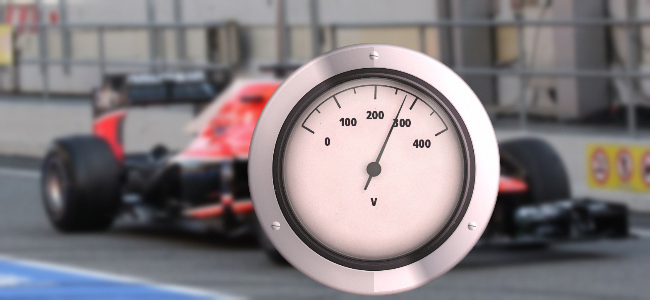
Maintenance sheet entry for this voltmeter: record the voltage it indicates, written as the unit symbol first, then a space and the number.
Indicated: V 275
